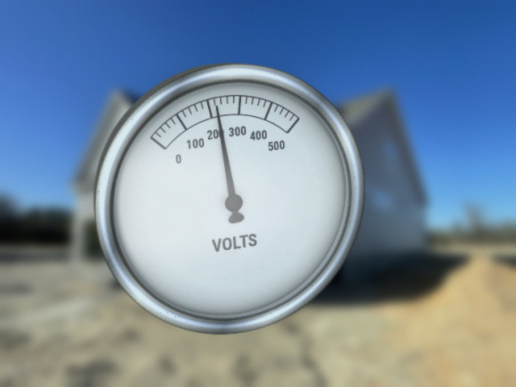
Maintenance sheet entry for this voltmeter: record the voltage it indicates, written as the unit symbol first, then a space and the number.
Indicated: V 220
